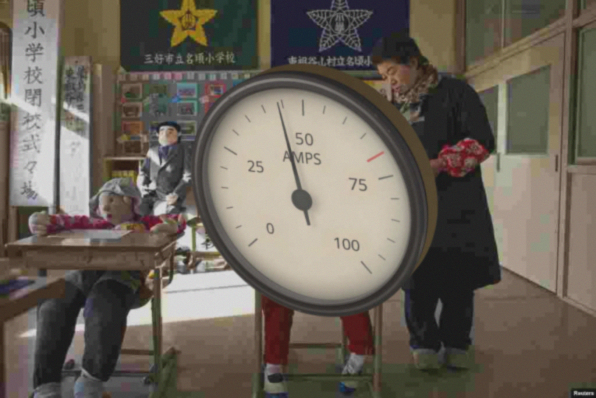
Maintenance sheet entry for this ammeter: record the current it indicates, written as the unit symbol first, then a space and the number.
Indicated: A 45
